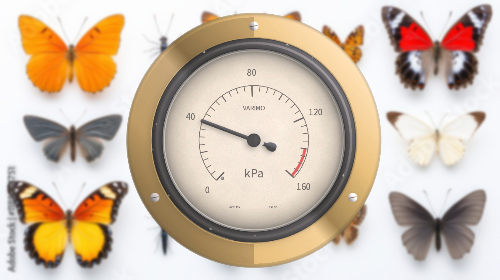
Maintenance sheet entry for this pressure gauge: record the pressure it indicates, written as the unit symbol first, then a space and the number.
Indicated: kPa 40
